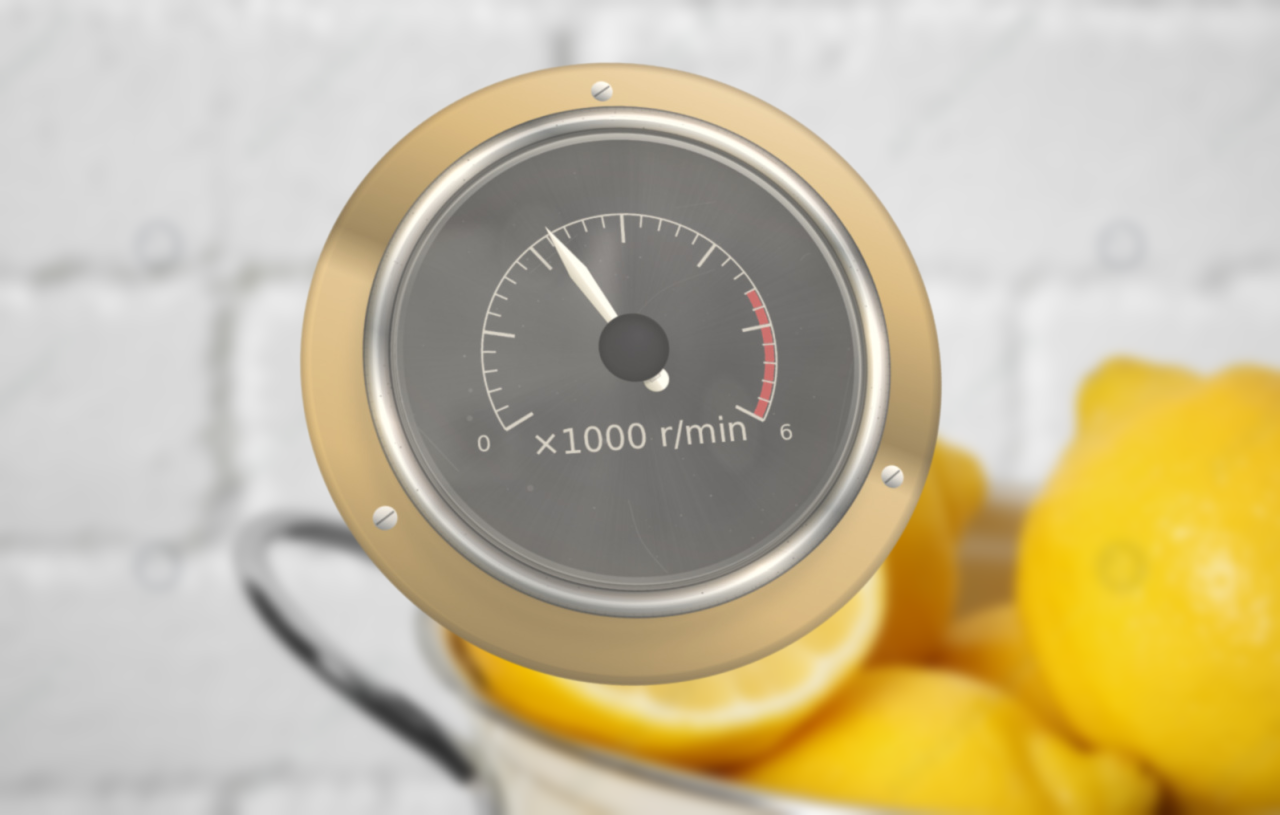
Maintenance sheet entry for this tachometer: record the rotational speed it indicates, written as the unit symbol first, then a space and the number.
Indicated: rpm 2200
